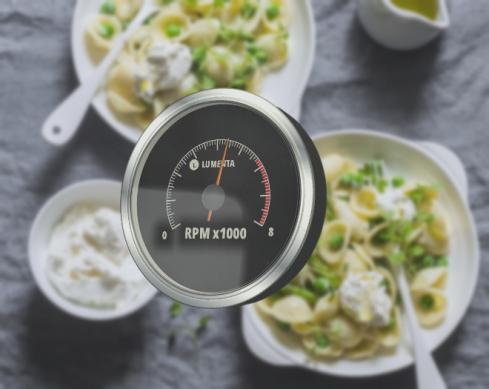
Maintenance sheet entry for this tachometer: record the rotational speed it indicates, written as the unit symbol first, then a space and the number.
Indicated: rpm 4500
